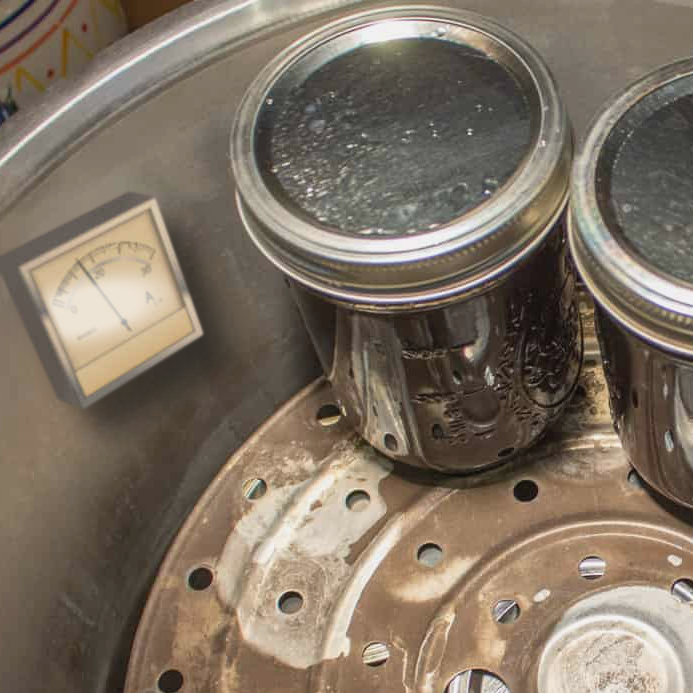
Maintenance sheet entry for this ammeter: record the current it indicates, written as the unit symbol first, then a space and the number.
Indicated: A 17.5
